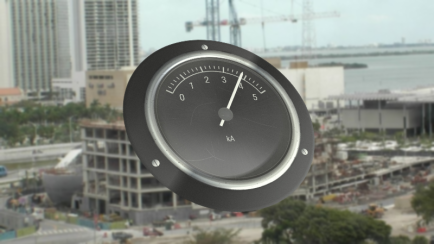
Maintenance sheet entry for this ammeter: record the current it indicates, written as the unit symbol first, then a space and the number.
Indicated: kA 3.8
